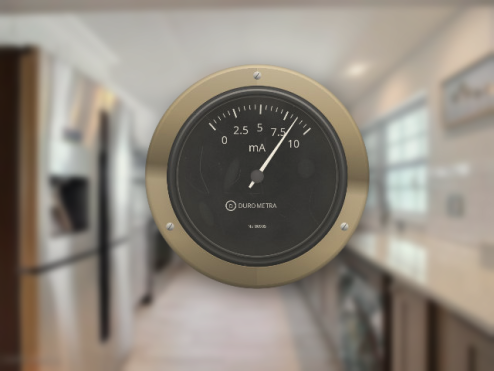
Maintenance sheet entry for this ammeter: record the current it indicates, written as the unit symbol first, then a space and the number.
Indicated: mA 8.5
